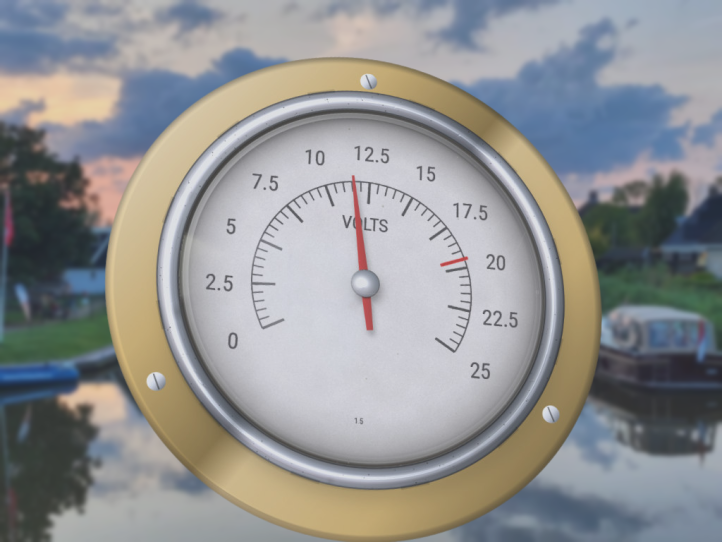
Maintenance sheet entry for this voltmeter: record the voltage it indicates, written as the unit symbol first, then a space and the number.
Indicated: V 11.5
